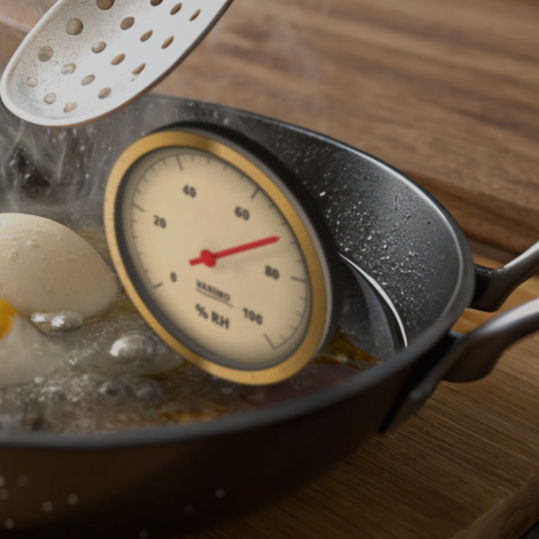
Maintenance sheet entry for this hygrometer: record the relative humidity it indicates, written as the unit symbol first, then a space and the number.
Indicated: % 70
